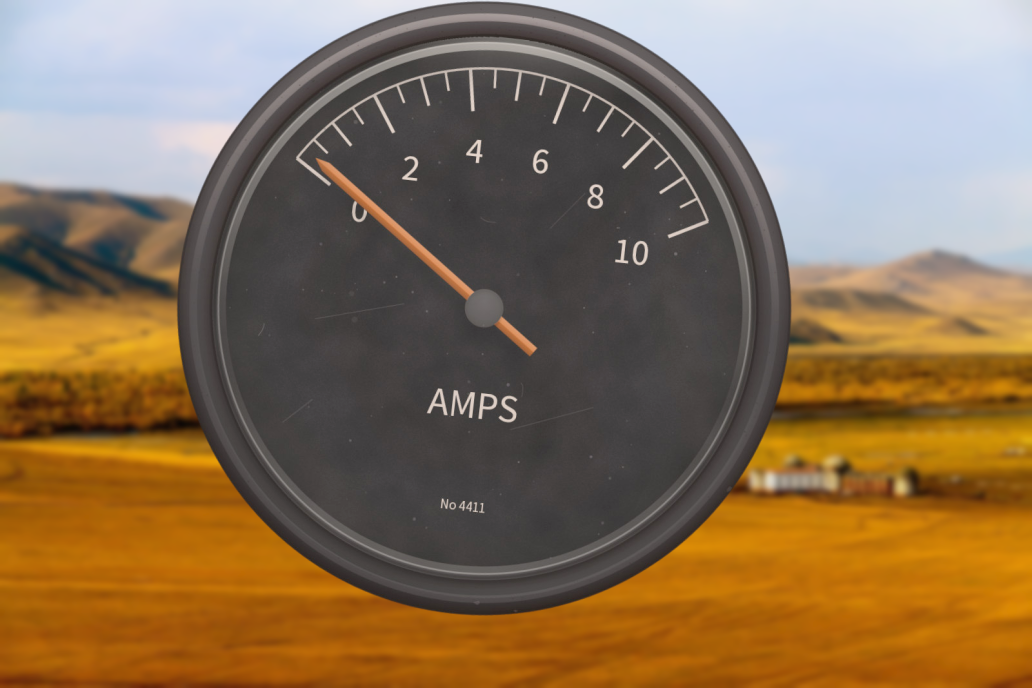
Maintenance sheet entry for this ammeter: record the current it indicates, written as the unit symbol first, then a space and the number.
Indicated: A 0.25
